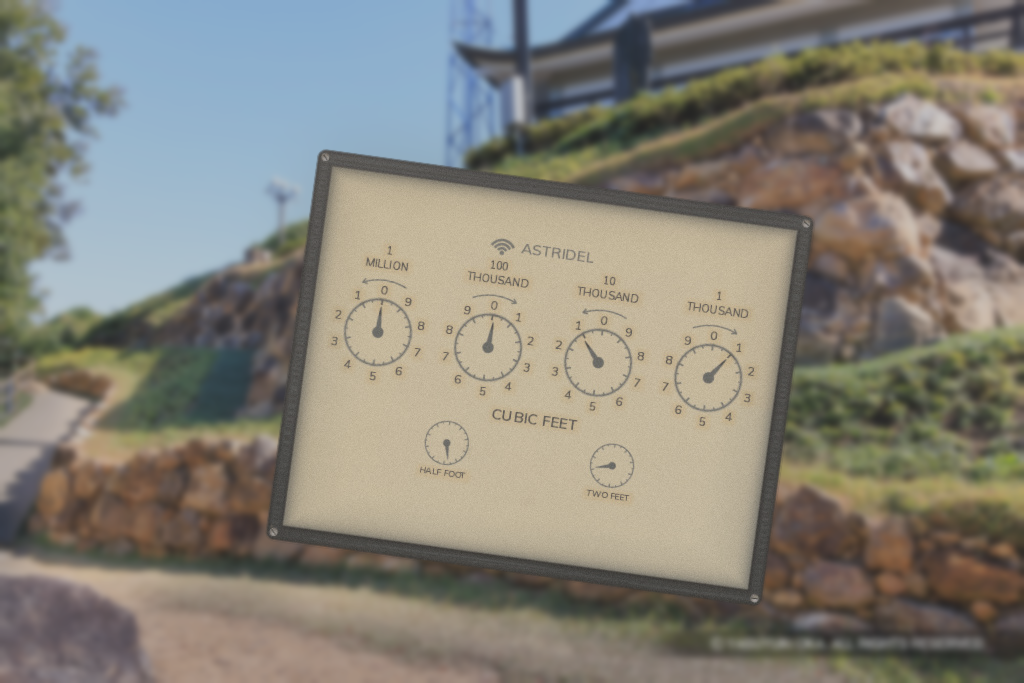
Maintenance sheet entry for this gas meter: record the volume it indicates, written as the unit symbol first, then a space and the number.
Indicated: ft³ 1100
